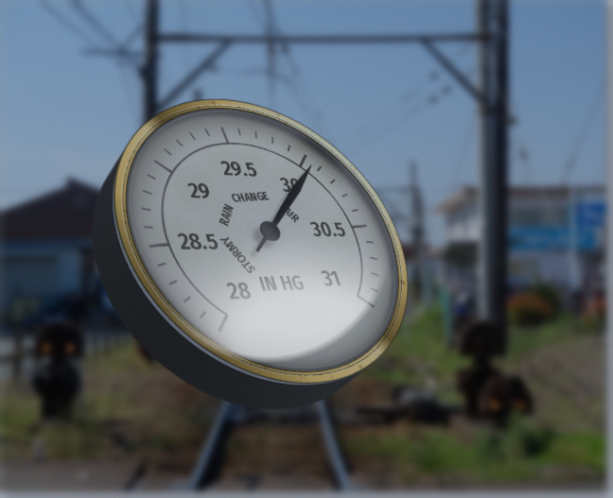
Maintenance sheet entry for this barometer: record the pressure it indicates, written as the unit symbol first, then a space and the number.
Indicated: inHg 30.05
